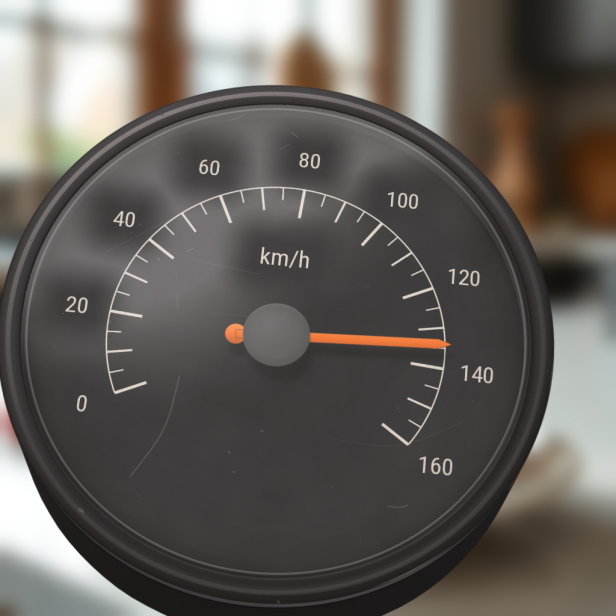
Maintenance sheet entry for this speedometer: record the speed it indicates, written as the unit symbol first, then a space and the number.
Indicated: km/h 135
